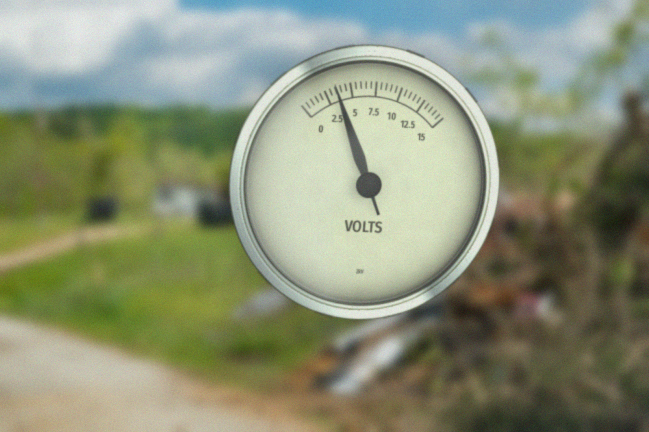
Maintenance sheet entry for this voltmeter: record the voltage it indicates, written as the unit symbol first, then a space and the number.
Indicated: V 3.5
